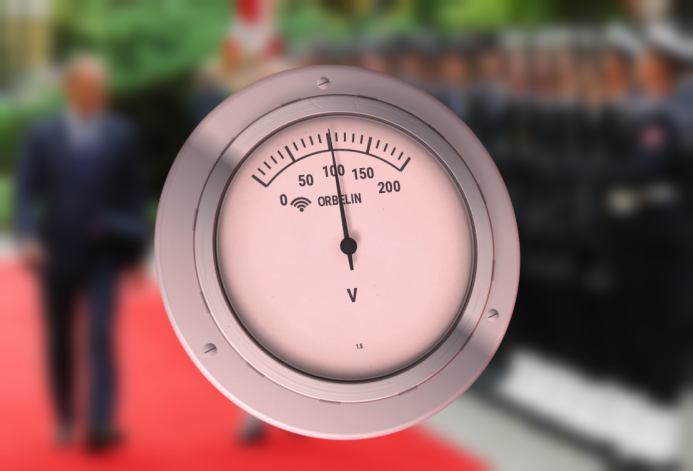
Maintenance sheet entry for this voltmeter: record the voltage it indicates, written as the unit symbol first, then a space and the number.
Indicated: V 100
